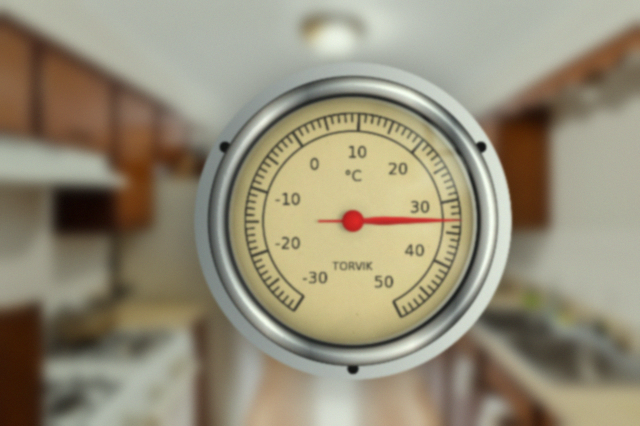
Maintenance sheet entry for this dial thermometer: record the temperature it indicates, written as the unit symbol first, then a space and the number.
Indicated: °C 33
